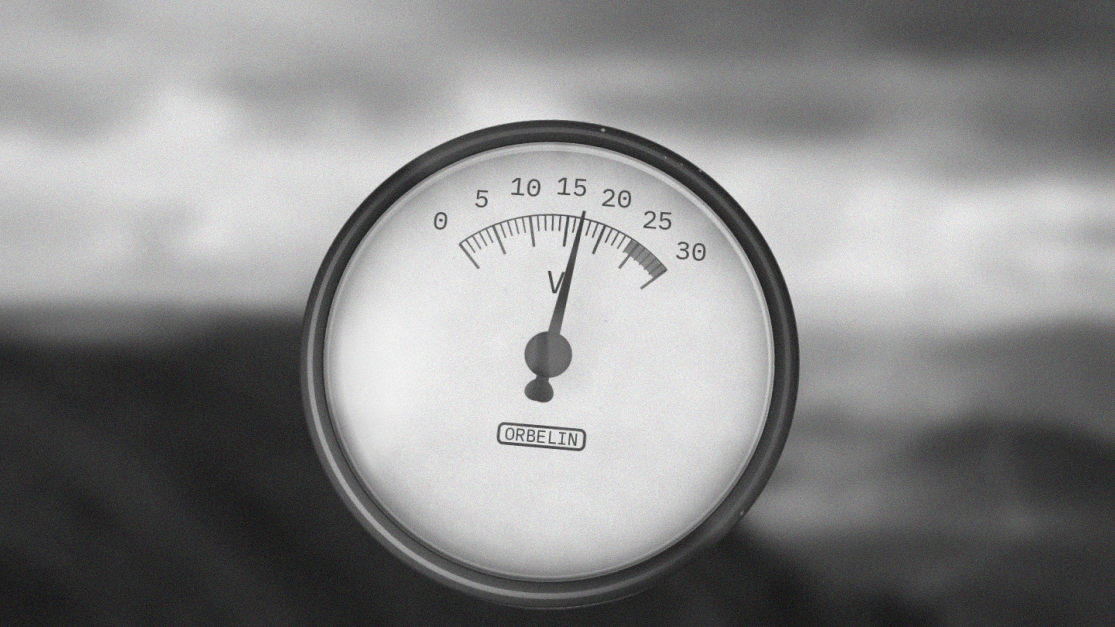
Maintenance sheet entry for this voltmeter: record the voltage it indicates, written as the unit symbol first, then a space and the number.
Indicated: V 17
